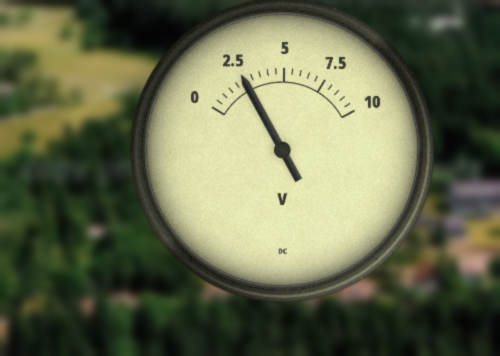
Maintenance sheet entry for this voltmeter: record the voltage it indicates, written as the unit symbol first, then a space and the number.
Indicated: V 2.5
